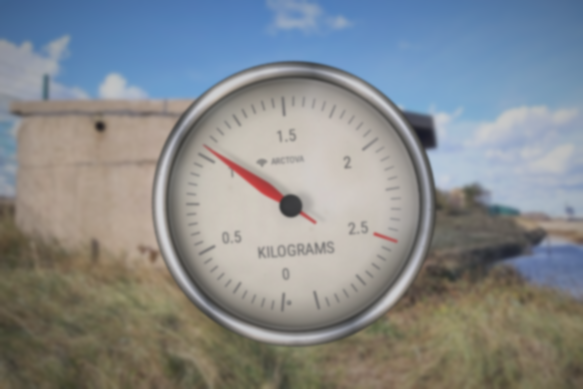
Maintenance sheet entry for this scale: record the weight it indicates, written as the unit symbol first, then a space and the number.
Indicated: kg 1.05
